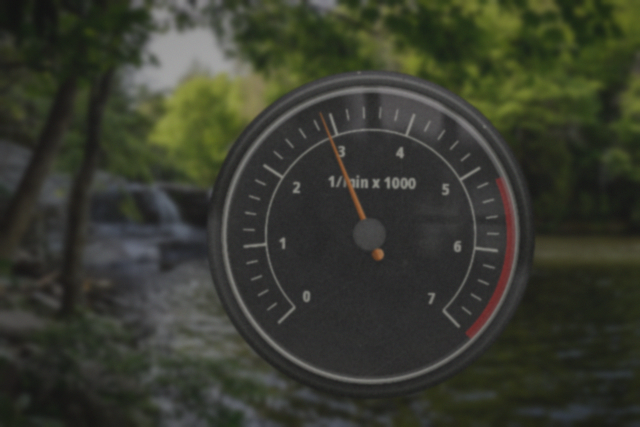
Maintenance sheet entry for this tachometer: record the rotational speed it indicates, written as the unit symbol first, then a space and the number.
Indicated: rpm 2900
